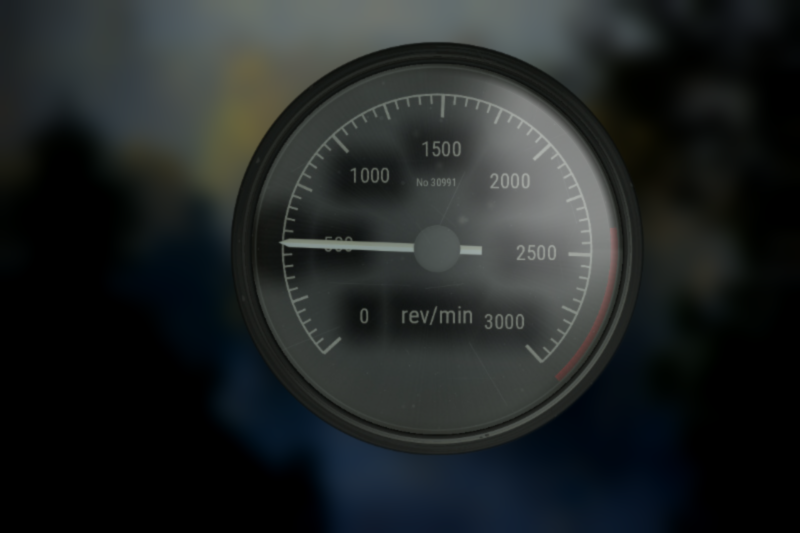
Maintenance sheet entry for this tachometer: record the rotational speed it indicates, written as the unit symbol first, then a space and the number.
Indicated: rpm 500
